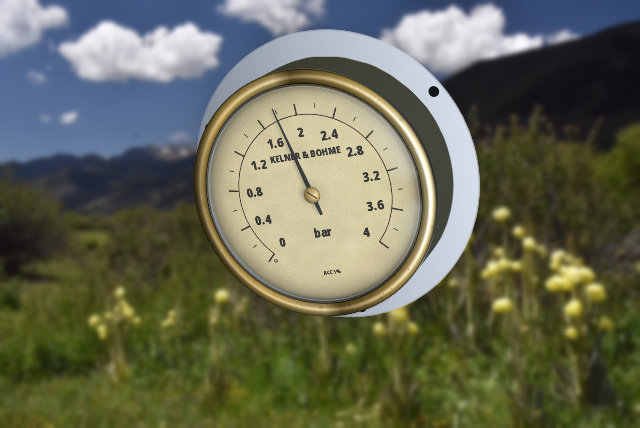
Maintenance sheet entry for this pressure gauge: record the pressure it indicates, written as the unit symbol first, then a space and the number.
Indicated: bar 1.8
